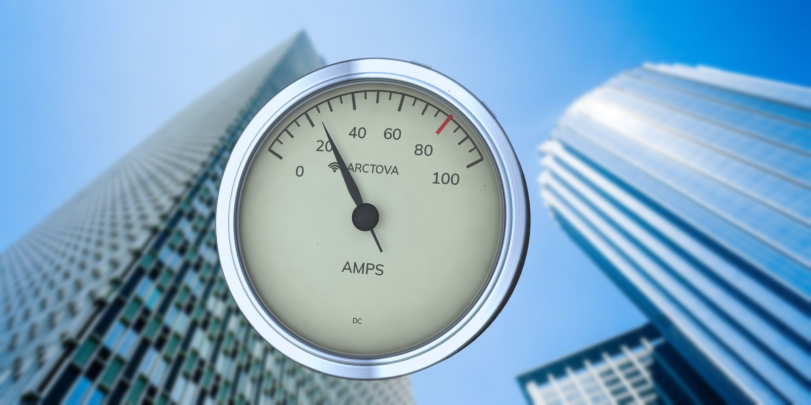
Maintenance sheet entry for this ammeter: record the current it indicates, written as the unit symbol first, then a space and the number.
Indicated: A 25
